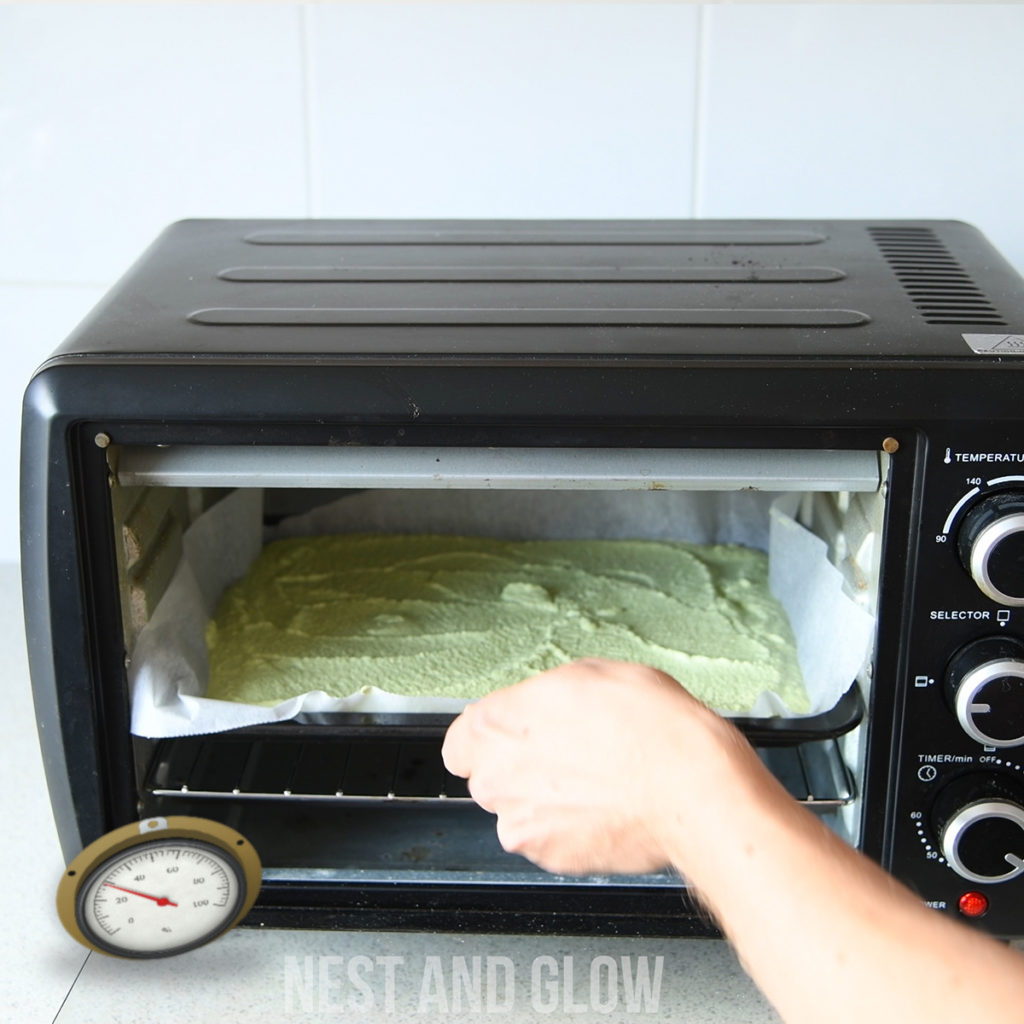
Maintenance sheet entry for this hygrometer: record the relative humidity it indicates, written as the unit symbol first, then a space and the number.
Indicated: % 30
